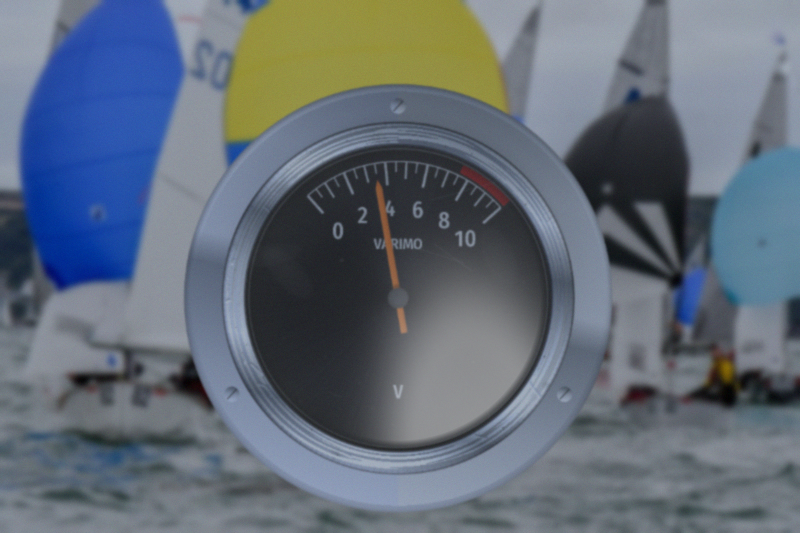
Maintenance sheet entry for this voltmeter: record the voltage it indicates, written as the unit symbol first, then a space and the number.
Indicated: V 3.5
